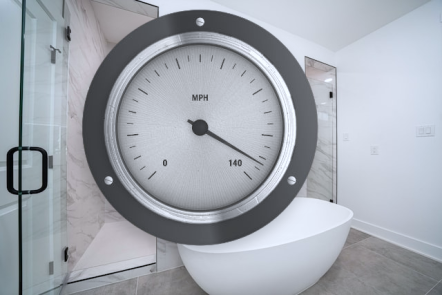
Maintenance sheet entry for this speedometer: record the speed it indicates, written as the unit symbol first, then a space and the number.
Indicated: mph 132.5
